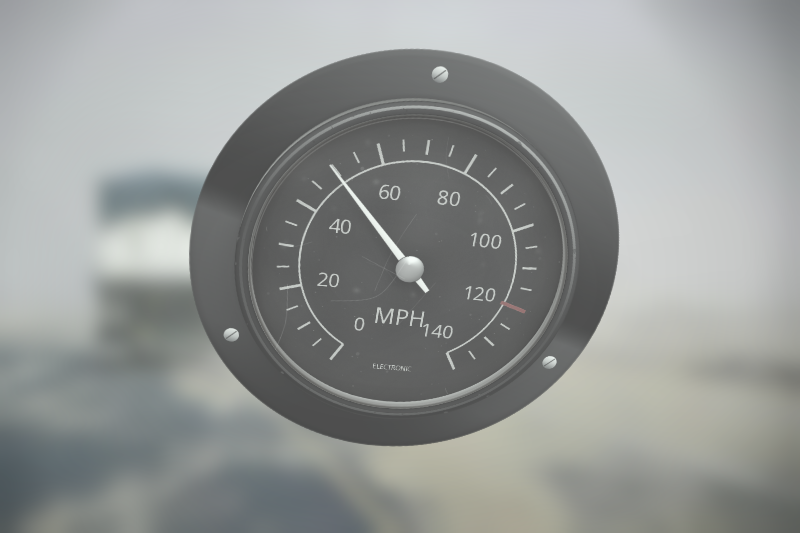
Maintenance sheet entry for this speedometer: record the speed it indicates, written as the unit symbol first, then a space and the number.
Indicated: mph 50
